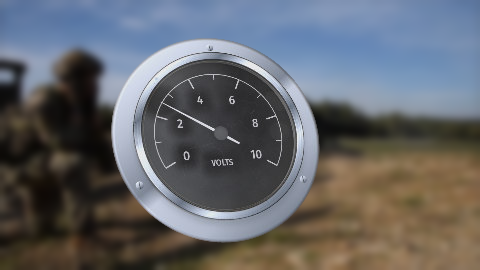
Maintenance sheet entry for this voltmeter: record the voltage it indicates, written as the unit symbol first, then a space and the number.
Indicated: V 2.5
